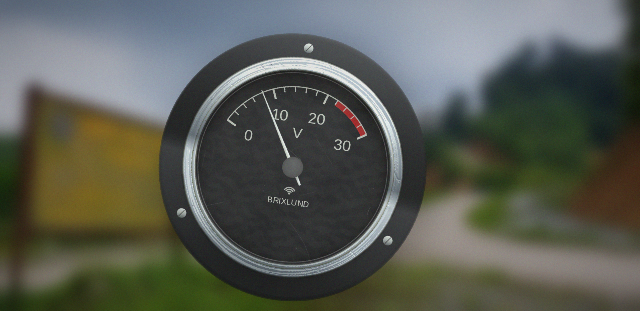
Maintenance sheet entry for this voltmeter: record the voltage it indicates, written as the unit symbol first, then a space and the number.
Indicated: V 8
